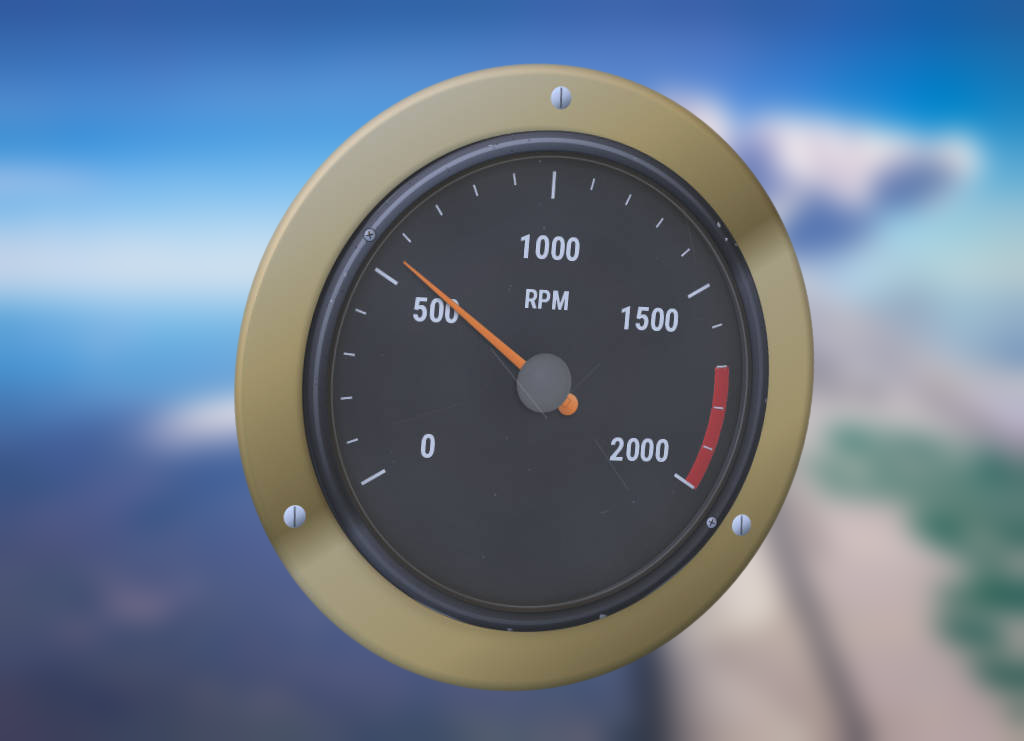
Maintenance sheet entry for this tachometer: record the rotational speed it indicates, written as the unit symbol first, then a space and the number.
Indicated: rpm 550
